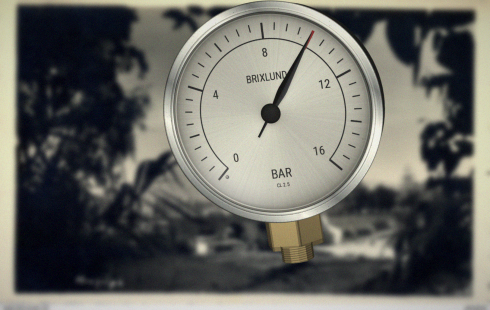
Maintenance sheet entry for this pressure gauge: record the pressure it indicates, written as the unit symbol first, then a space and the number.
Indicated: bar 10
